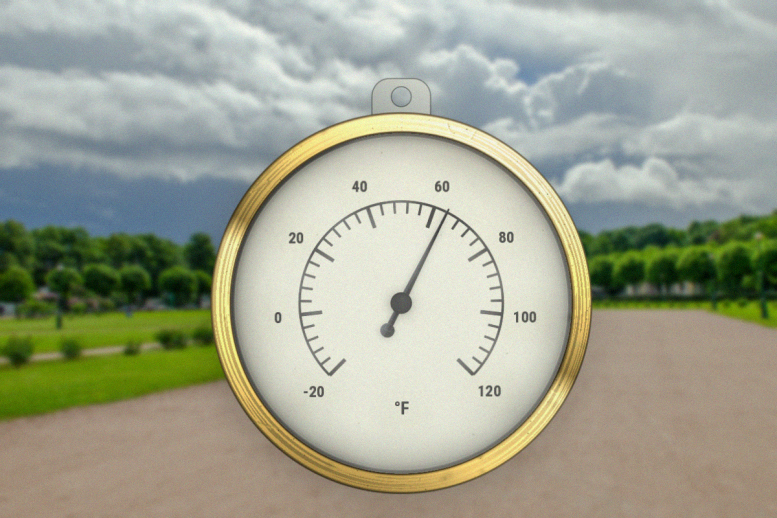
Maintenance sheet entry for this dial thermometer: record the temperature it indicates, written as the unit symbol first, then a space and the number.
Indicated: °F 64
